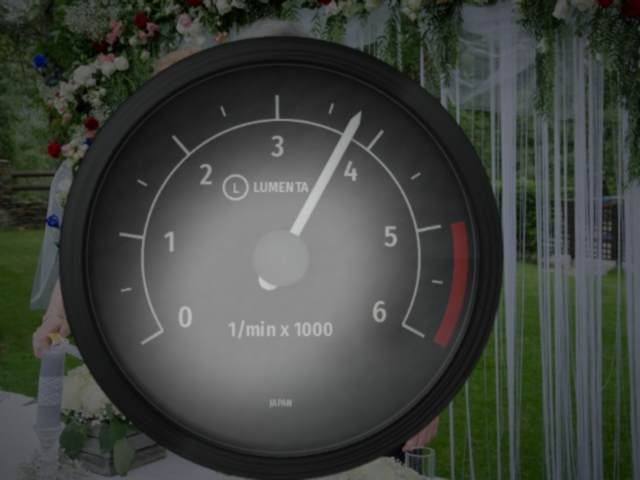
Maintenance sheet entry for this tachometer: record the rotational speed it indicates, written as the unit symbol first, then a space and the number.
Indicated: rpm 3750
